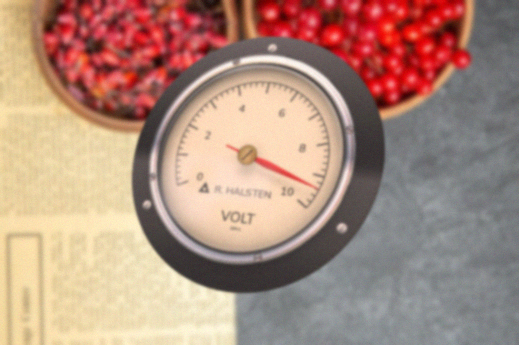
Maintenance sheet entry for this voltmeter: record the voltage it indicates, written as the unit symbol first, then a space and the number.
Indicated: V 9.4
